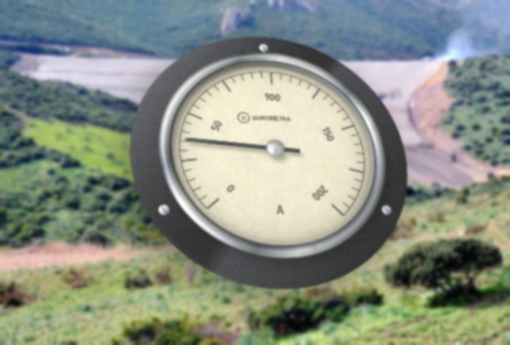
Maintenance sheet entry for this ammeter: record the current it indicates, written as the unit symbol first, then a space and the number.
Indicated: A 35
